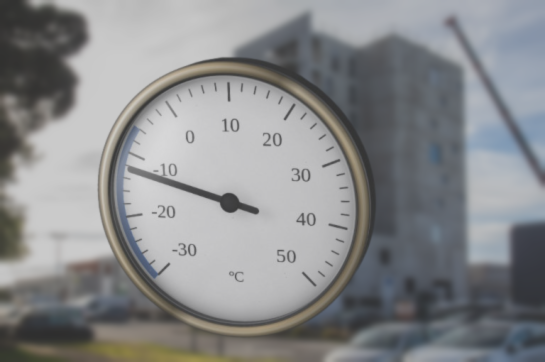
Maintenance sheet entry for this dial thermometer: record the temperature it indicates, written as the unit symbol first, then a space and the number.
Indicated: °C -12
